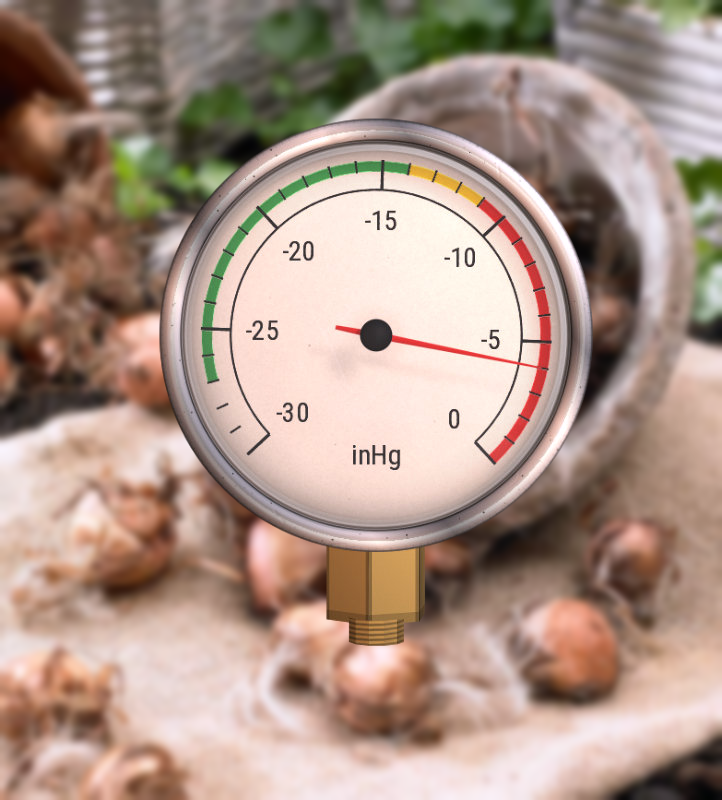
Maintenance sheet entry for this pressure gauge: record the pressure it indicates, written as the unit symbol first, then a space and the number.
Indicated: inHg -4
